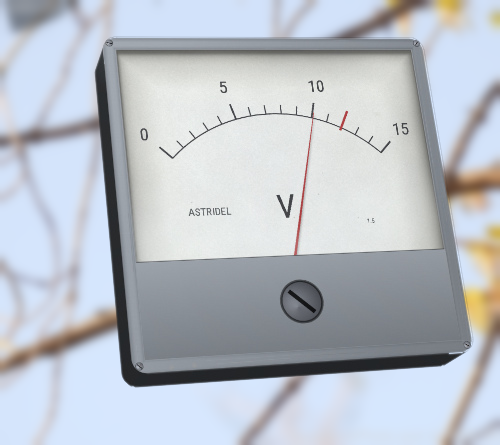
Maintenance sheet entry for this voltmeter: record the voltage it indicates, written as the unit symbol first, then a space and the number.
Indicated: V 10
